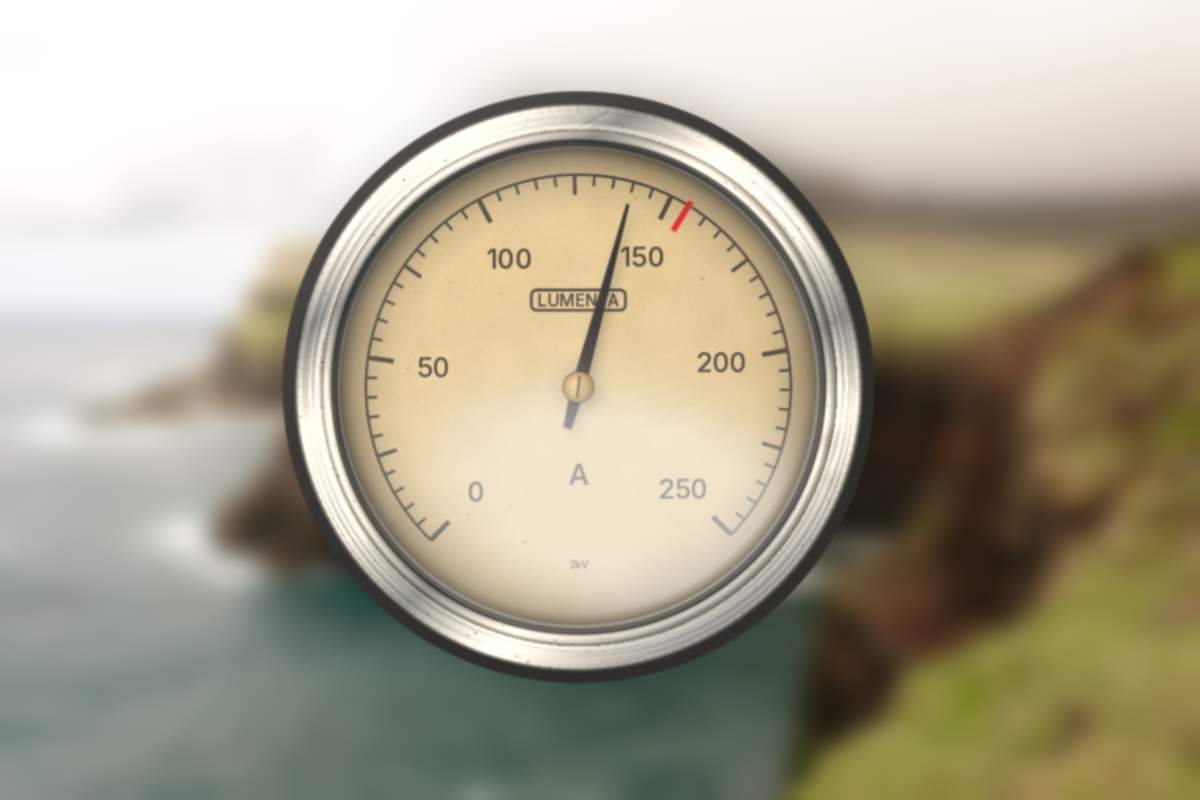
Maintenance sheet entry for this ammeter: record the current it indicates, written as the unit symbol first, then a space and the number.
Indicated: A 140
